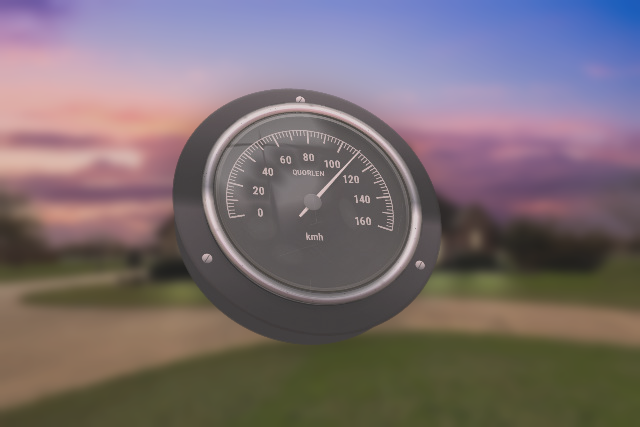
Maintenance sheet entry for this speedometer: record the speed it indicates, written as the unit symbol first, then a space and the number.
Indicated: km/h 110
